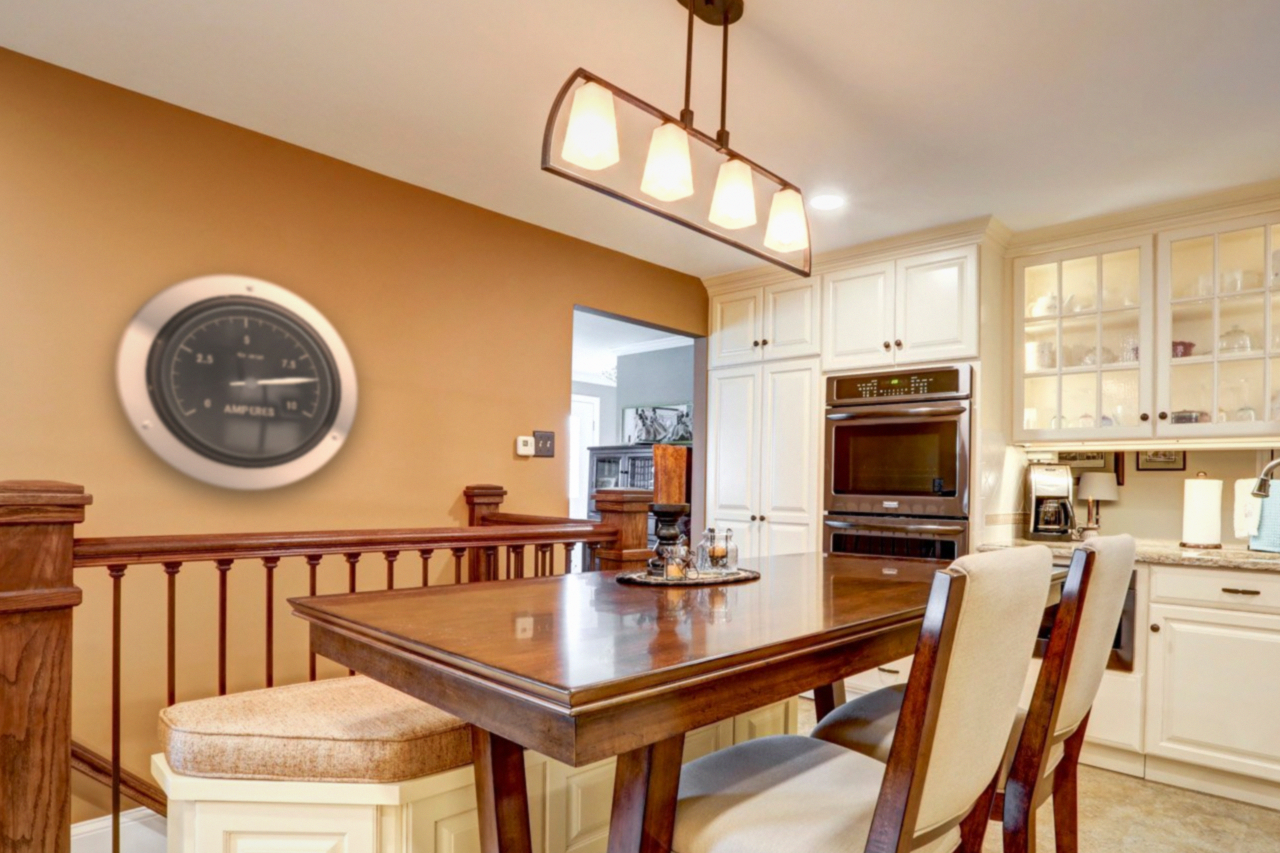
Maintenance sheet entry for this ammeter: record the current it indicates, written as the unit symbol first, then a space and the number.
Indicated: A 8.5
